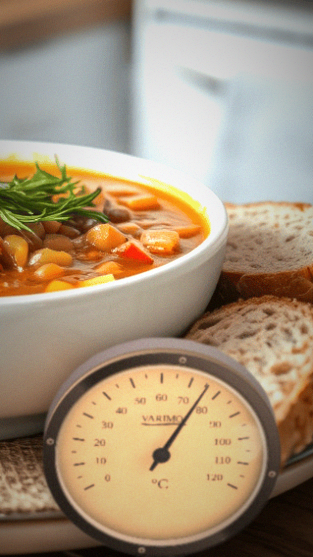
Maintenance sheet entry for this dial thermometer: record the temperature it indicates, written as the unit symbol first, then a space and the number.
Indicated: °C 75
